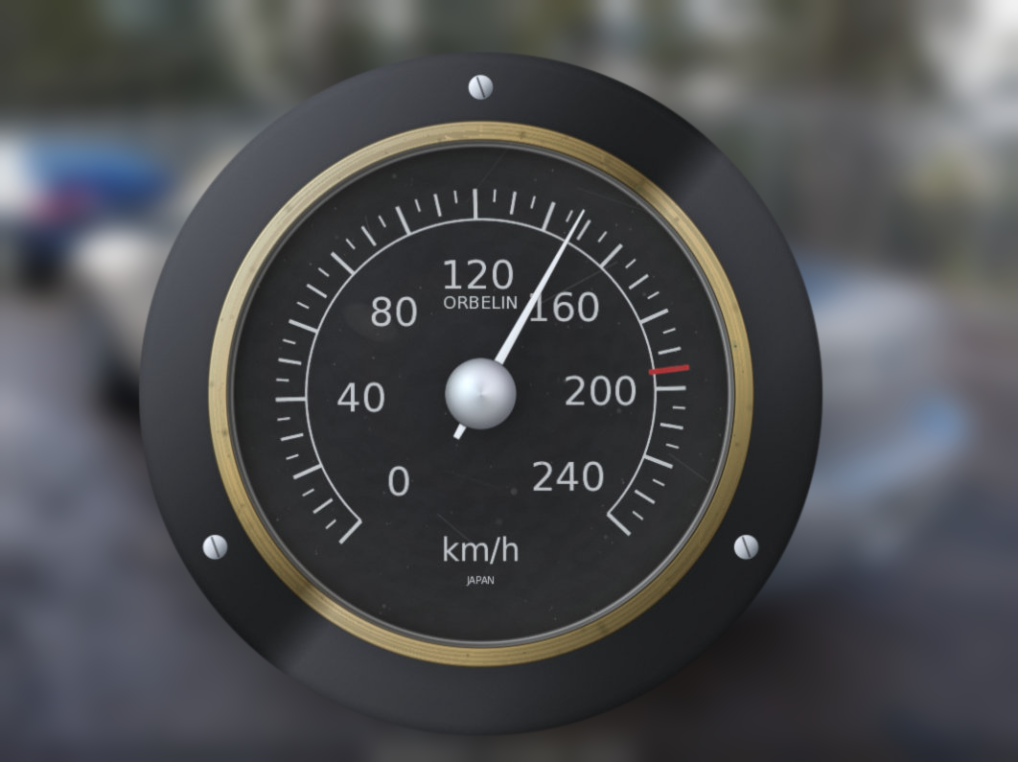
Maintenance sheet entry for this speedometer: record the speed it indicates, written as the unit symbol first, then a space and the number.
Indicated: km/h 147.5
